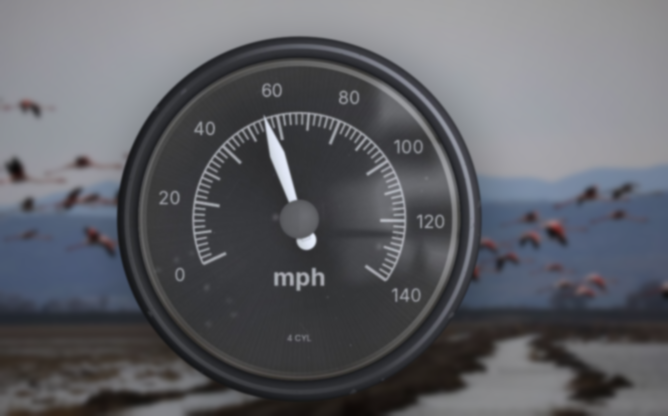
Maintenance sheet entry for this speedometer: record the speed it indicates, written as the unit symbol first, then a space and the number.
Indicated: mph 56
